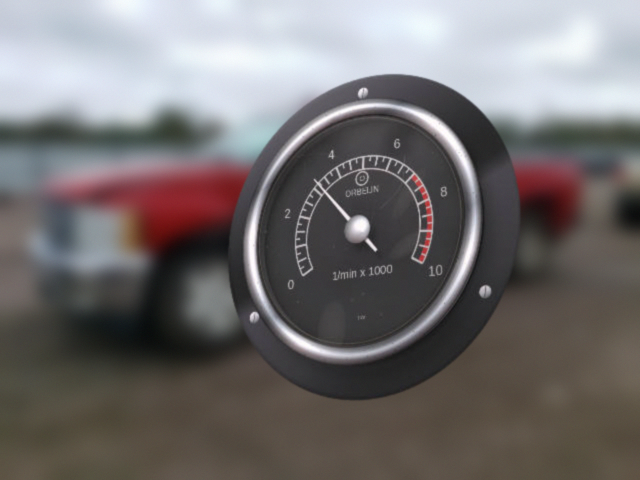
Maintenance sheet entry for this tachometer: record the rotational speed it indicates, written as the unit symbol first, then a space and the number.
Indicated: rpm 3250
